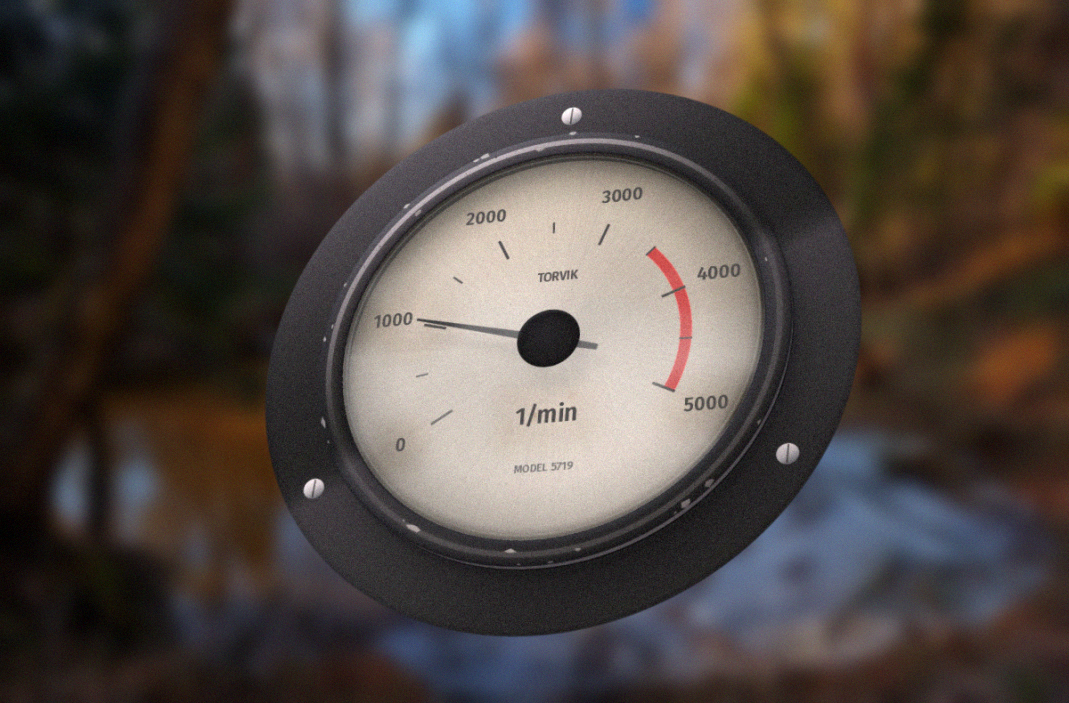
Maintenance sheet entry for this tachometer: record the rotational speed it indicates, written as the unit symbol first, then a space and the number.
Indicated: rpm 1000
